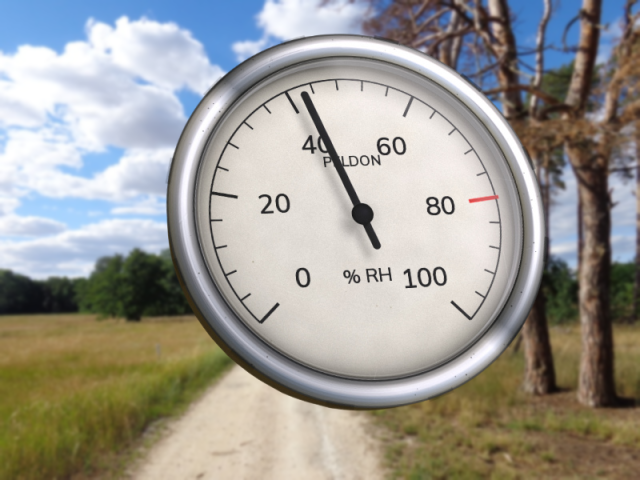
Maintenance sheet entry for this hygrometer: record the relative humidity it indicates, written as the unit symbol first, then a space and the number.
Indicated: % 42
